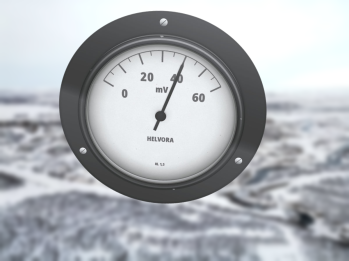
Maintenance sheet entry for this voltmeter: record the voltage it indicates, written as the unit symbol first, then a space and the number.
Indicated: mV 40
